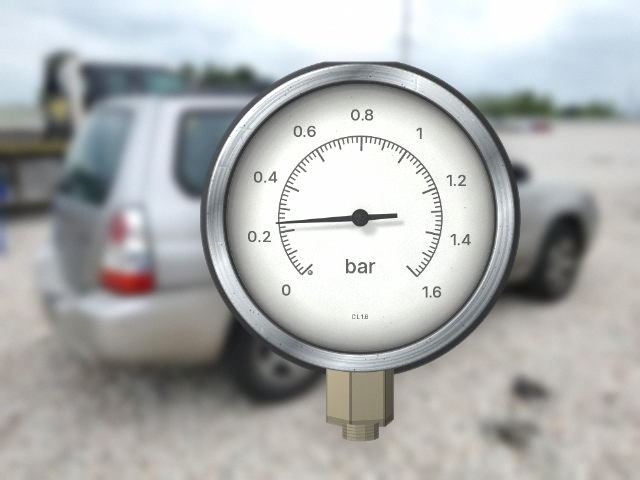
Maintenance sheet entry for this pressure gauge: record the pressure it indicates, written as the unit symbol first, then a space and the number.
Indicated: bar 0.24
